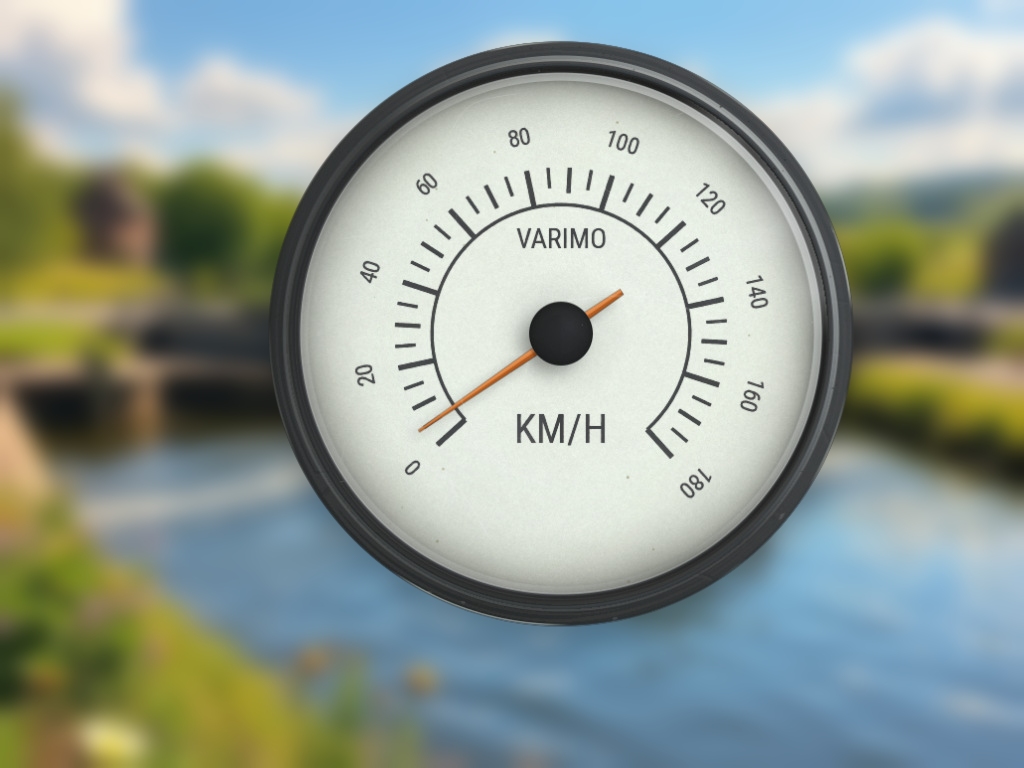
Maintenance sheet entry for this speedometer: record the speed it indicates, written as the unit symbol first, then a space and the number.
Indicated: km/h 5
